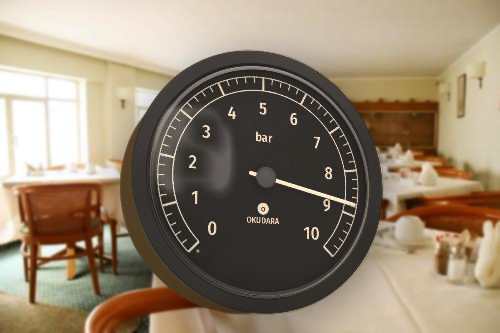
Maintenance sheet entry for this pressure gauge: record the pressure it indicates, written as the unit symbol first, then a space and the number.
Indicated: bar 8.8
